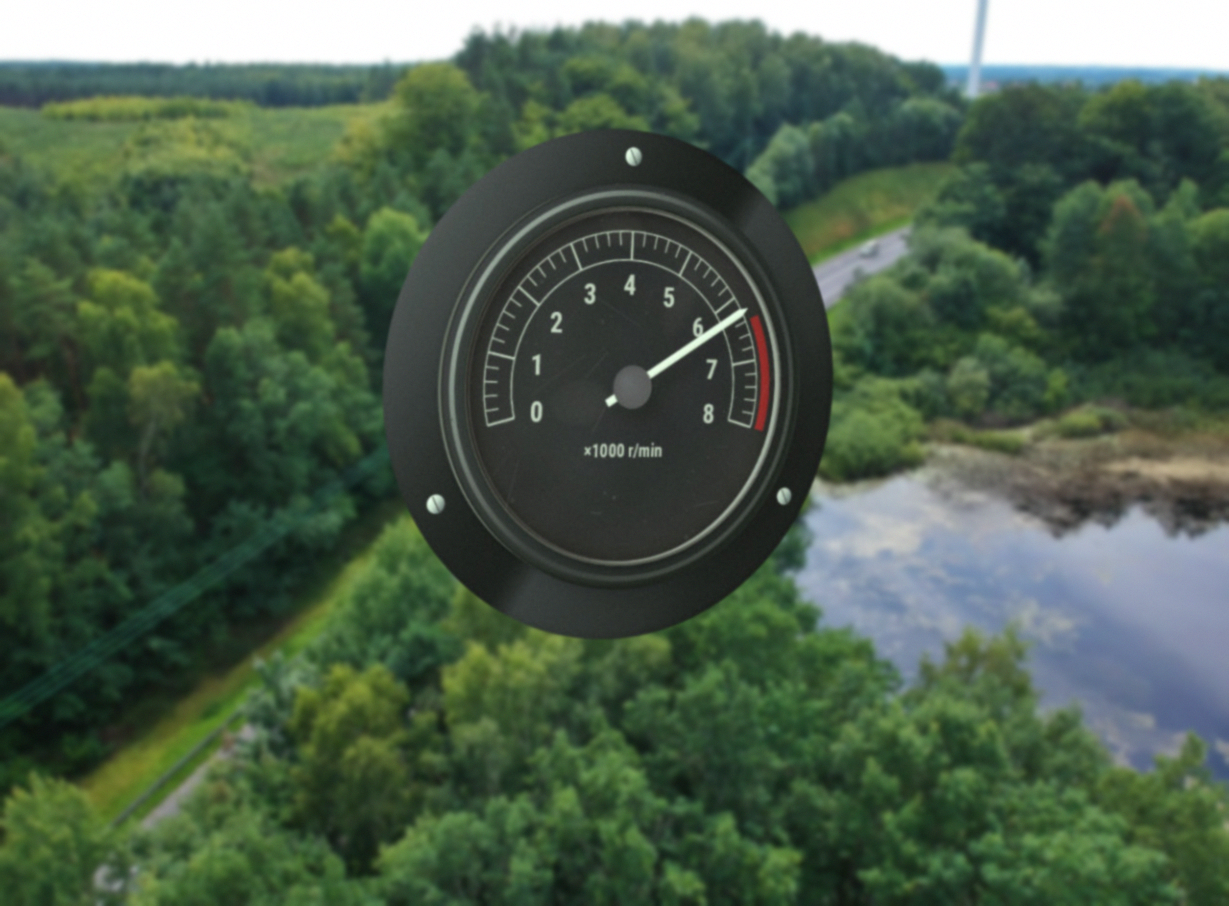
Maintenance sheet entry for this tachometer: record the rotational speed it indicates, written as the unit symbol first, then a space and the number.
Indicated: rpm 6200
